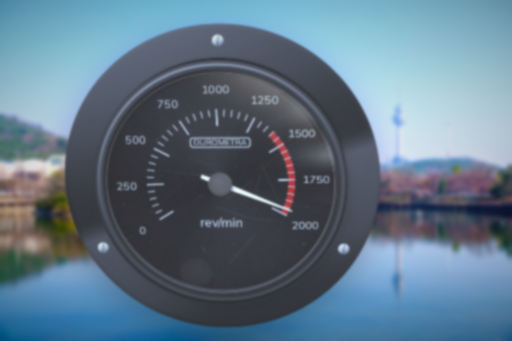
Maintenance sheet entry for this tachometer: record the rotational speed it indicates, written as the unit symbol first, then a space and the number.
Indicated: rpm 1950
